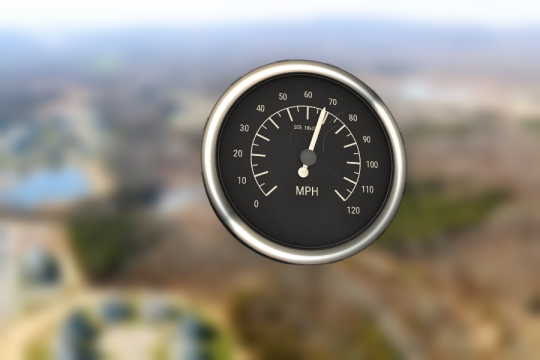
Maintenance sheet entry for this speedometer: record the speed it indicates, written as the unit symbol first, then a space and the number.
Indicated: mph 67.5
